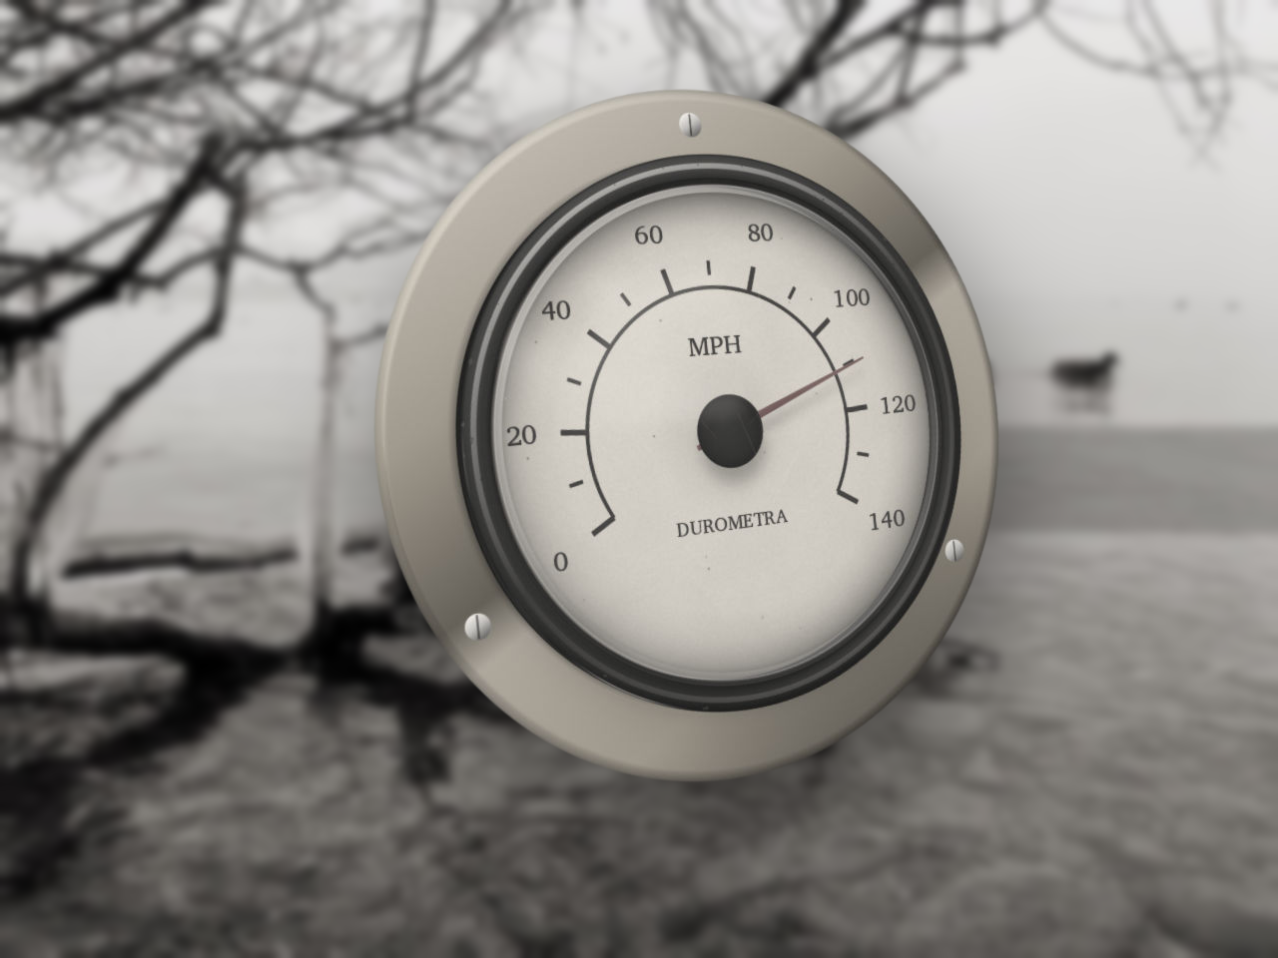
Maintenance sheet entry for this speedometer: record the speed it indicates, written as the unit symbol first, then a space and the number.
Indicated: mph 110
